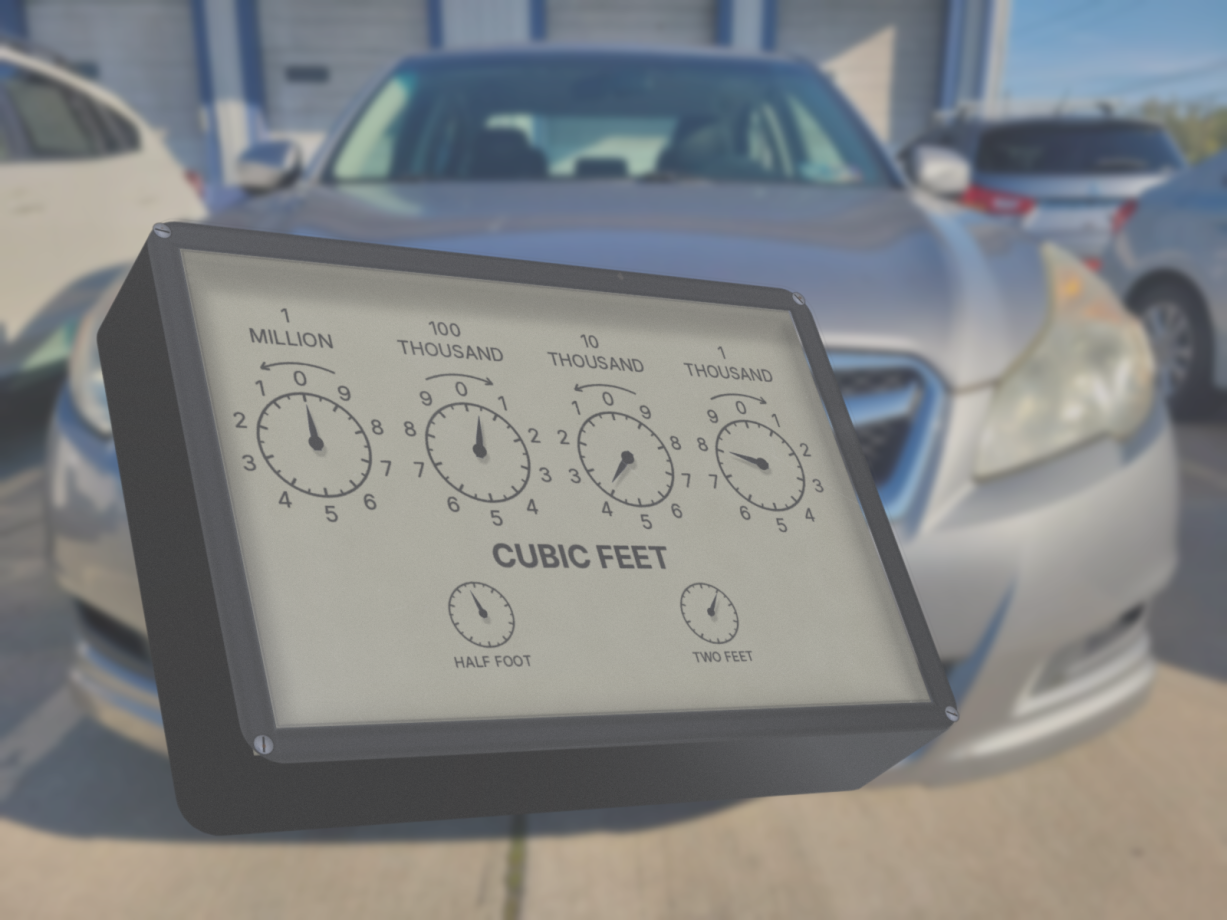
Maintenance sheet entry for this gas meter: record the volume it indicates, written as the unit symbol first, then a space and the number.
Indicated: ft³ 3800
